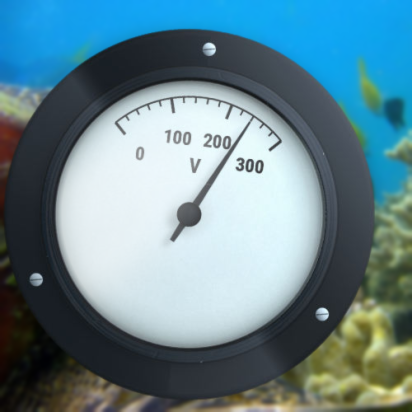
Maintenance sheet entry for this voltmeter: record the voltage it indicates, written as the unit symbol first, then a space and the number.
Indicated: V 240
